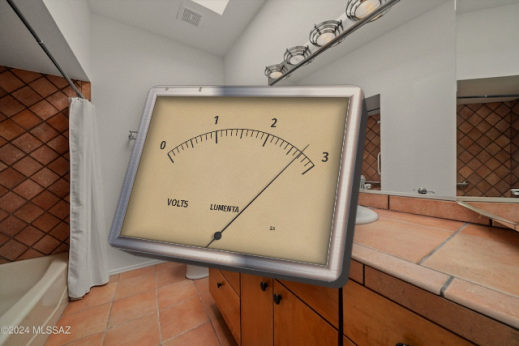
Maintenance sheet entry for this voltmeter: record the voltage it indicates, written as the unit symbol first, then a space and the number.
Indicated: V 2.7
